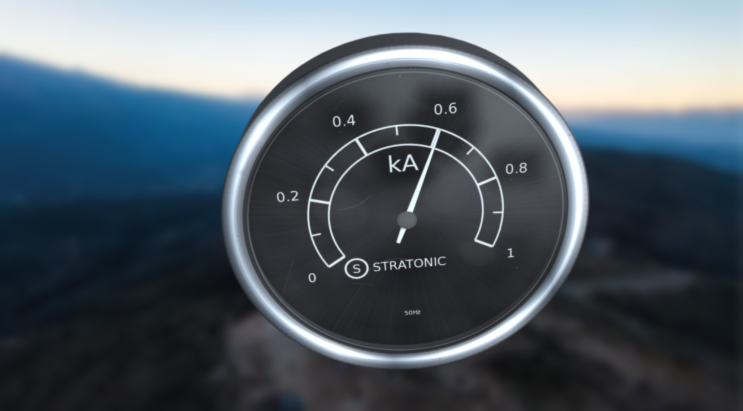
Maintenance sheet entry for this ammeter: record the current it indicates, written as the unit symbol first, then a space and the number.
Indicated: kA 0.6
